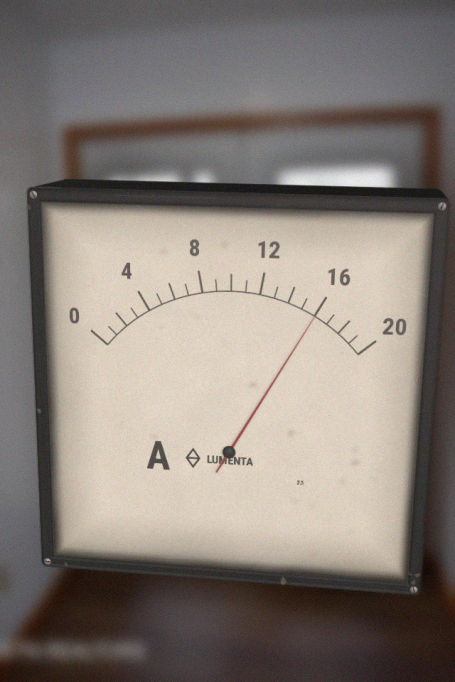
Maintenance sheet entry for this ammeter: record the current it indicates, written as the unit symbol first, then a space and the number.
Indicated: A 16
